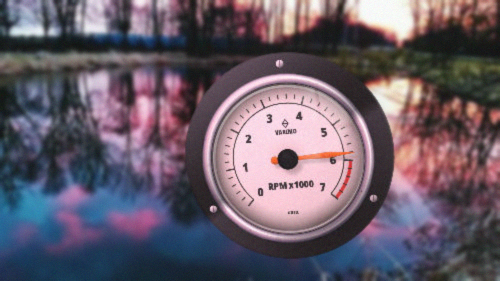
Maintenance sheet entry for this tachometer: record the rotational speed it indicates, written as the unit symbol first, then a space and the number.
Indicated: rpm 5800
